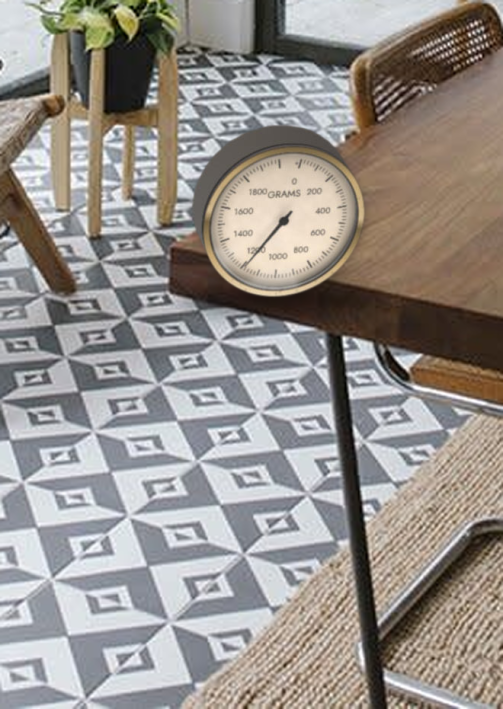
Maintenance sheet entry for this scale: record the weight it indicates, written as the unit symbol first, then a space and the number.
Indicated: g 1200
